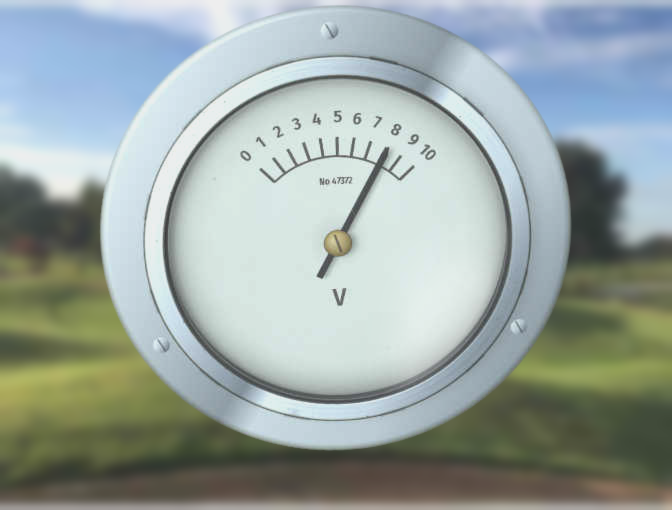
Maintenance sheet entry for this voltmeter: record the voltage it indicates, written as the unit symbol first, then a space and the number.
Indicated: V 8
